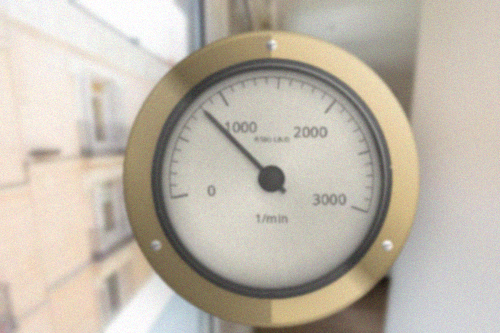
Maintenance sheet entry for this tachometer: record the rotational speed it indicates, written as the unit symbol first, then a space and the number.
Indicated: rpm 800
